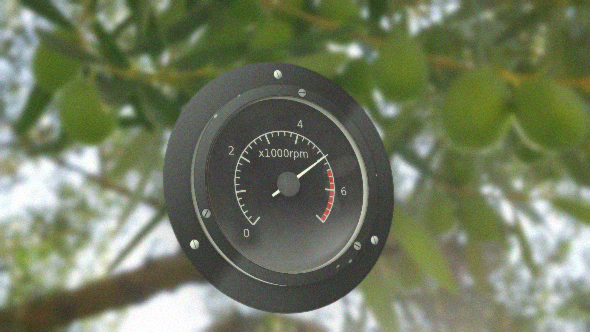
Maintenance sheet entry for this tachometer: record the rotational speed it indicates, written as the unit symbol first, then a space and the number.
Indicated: rpm 5000
